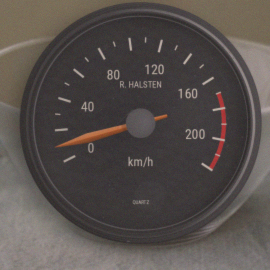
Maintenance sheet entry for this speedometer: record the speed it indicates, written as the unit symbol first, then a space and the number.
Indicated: km/h 10
